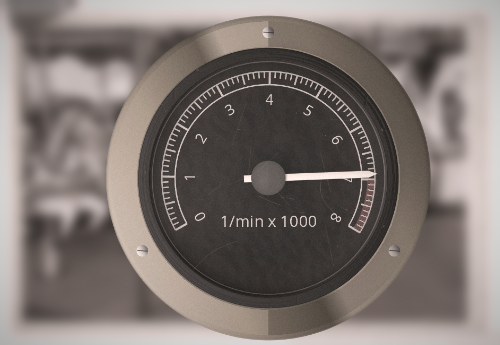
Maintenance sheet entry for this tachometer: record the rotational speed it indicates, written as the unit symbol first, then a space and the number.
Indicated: rpm 6900
